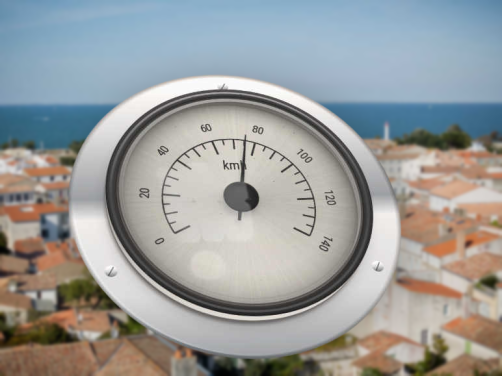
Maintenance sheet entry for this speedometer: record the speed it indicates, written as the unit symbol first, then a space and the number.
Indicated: km/h 75
